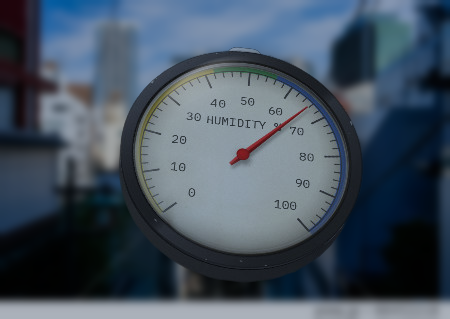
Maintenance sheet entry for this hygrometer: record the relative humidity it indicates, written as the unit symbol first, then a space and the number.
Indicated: % 66
